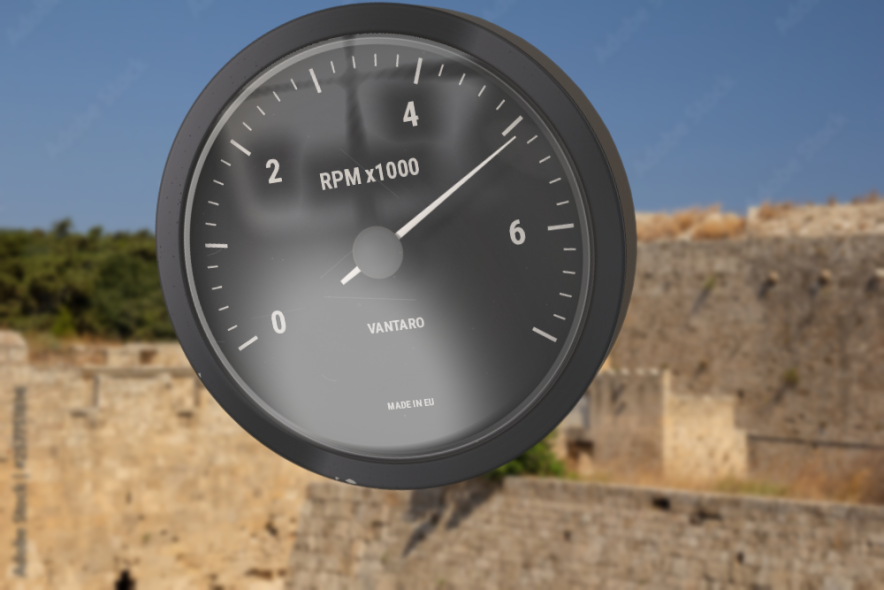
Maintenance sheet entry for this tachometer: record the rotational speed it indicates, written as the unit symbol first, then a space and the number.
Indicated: rpm 5100
